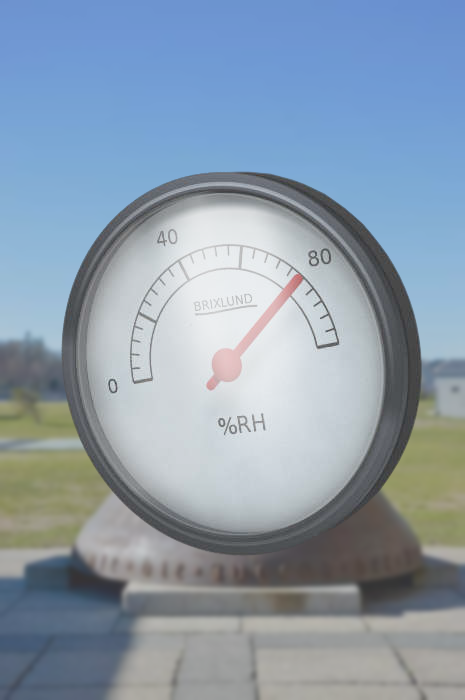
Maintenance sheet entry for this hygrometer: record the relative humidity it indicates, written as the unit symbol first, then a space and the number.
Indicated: % 80
